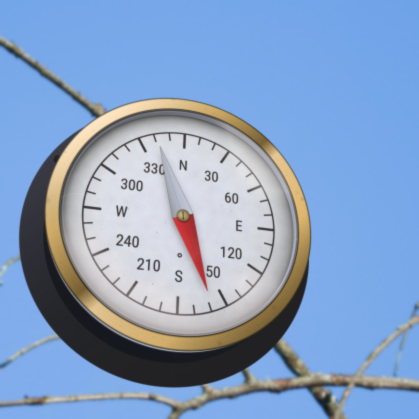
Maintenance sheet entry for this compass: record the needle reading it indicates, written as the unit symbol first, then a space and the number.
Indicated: ° 160
